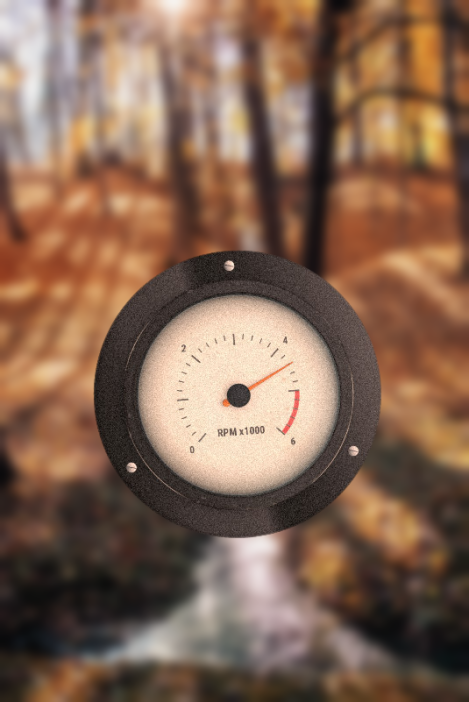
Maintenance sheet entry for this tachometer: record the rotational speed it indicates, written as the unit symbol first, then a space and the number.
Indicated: rpm 4400
